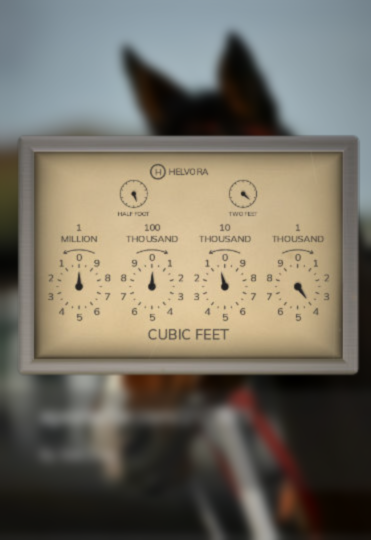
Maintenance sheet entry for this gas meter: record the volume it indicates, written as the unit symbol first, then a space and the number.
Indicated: ft³ 400
